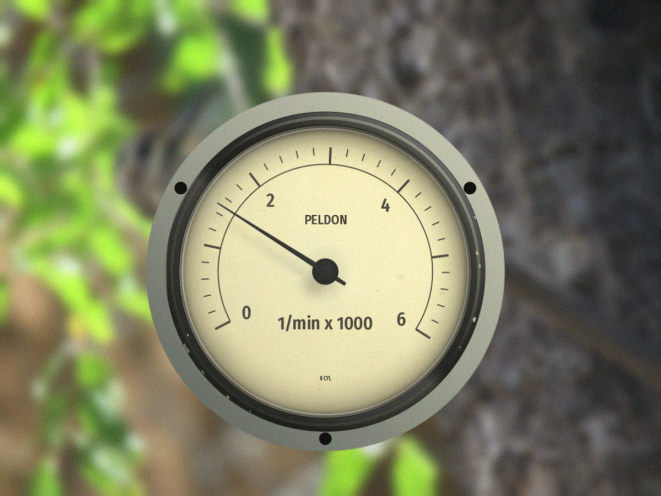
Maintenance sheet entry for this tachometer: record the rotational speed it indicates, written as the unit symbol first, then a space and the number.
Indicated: rpm 1500
